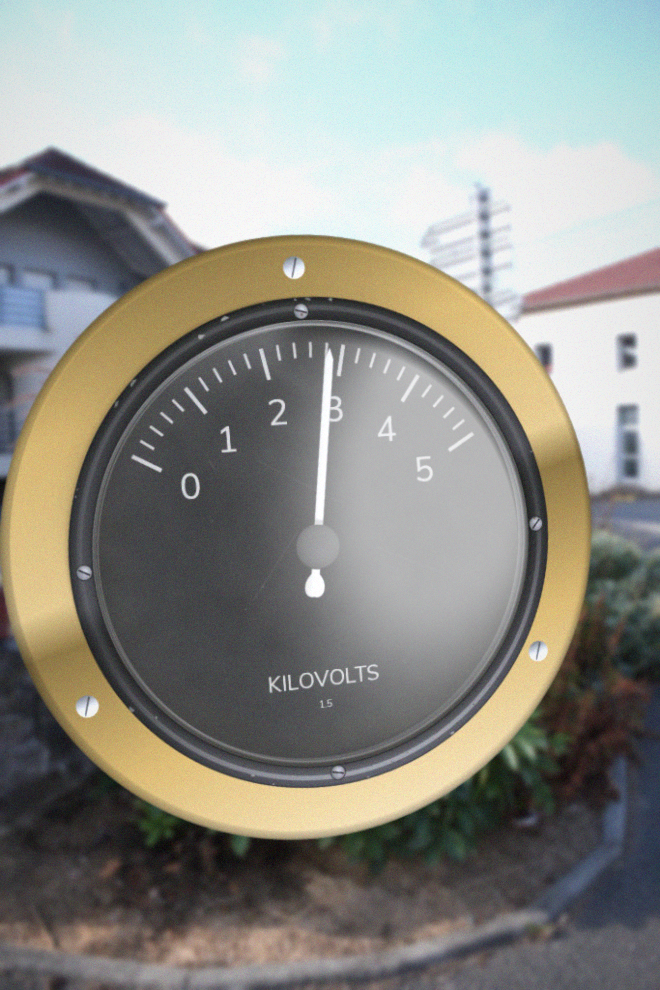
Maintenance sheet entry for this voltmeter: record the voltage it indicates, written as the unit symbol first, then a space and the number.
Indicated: kV 2.8
